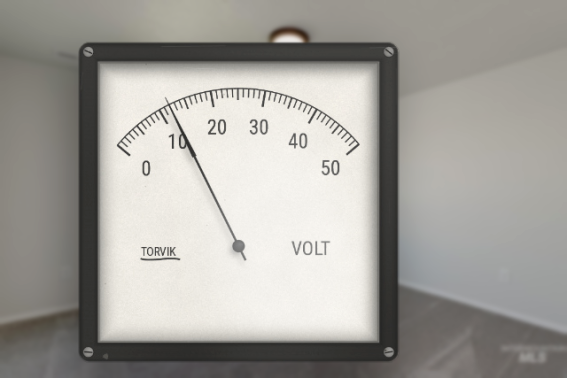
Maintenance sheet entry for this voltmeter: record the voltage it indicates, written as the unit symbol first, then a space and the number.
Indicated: V 12
